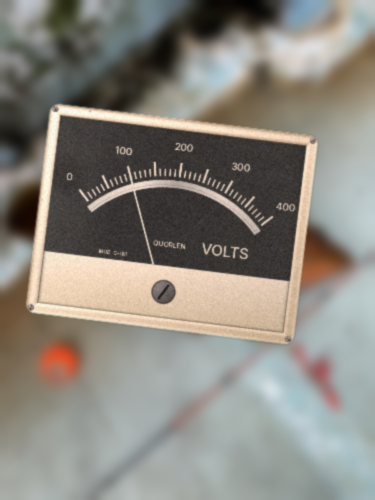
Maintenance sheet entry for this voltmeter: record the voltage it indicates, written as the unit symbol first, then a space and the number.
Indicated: V 100
